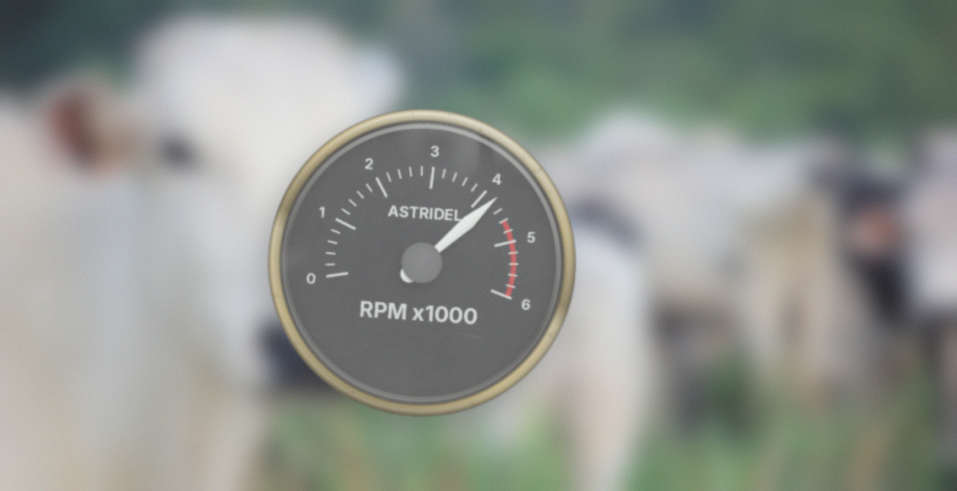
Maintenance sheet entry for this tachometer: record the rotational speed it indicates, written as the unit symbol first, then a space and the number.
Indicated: rpm 4200
